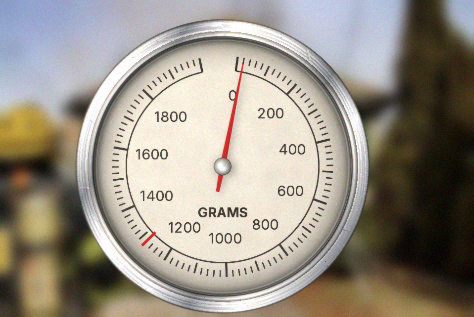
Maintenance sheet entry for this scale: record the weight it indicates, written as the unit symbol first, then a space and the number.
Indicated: g 20
